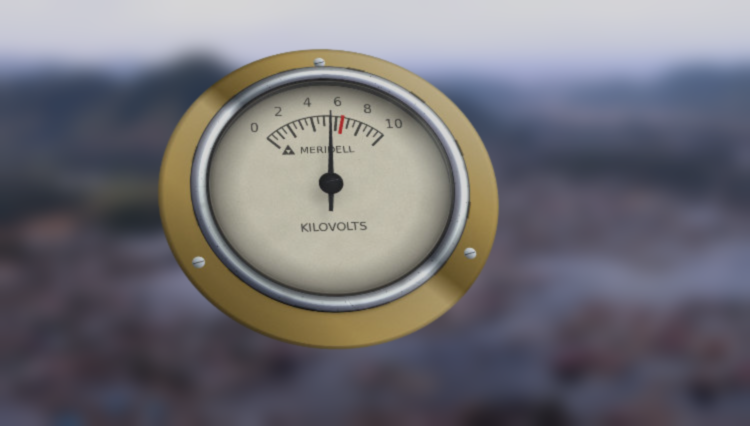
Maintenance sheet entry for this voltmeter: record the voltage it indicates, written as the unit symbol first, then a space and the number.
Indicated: kV 5.5
